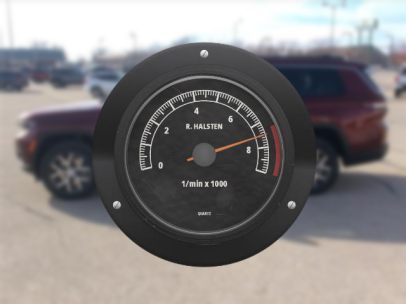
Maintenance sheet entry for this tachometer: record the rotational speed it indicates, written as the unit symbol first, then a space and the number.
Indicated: rpm 7500
